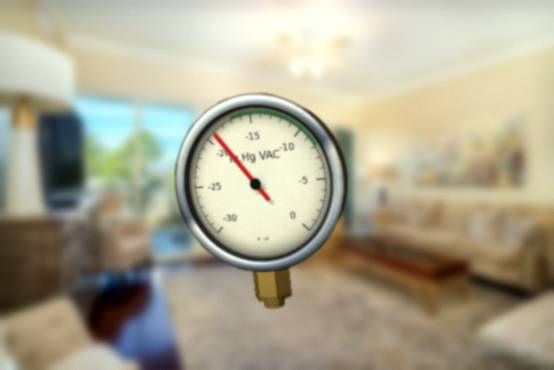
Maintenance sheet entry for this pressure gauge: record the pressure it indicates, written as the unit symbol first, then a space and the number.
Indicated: inHg -19
